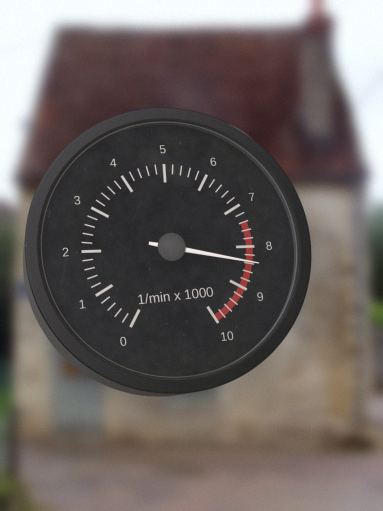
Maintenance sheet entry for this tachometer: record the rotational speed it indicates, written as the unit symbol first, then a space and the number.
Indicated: rpm 8400
